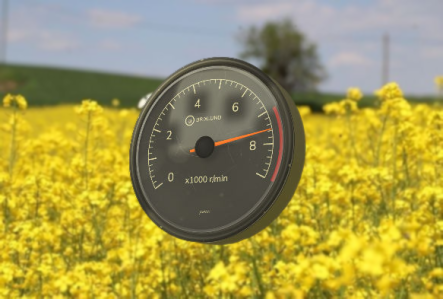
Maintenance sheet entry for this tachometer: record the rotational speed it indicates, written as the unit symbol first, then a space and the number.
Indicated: rpm 7600
